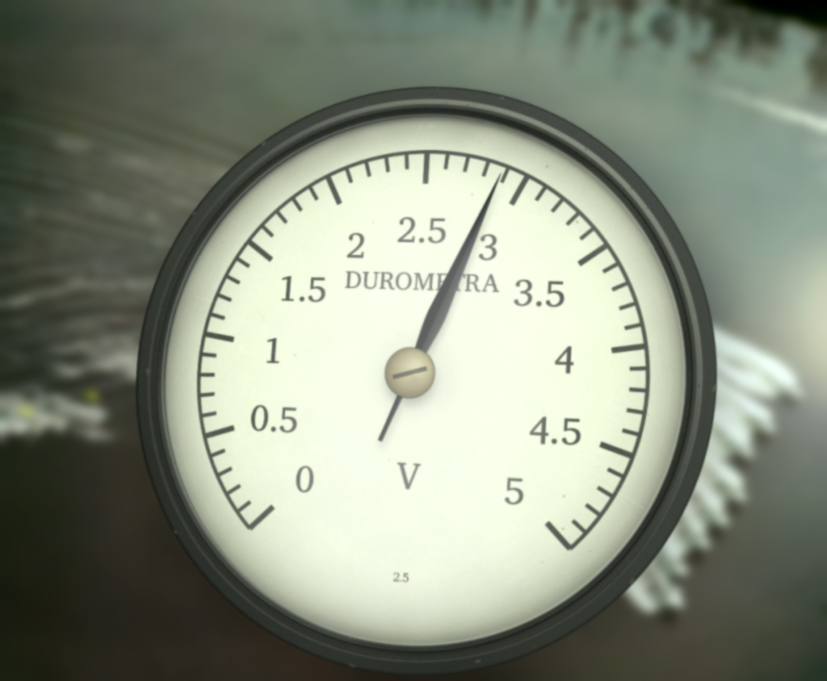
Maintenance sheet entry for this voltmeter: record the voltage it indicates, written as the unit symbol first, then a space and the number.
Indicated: V 2.9
